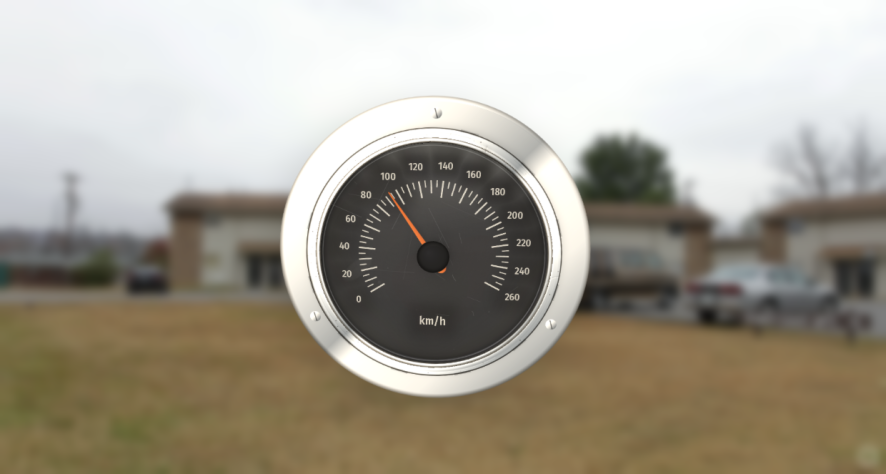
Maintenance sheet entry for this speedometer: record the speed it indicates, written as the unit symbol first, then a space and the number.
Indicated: km/h 95
